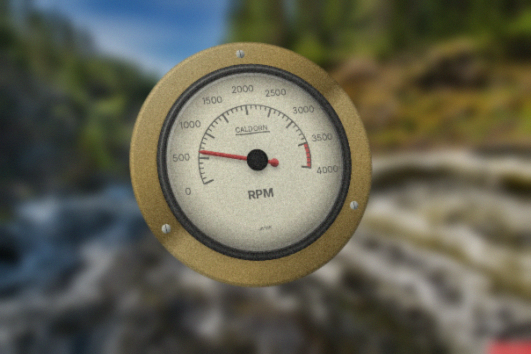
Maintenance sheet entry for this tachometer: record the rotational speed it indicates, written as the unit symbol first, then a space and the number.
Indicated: rpm 600
